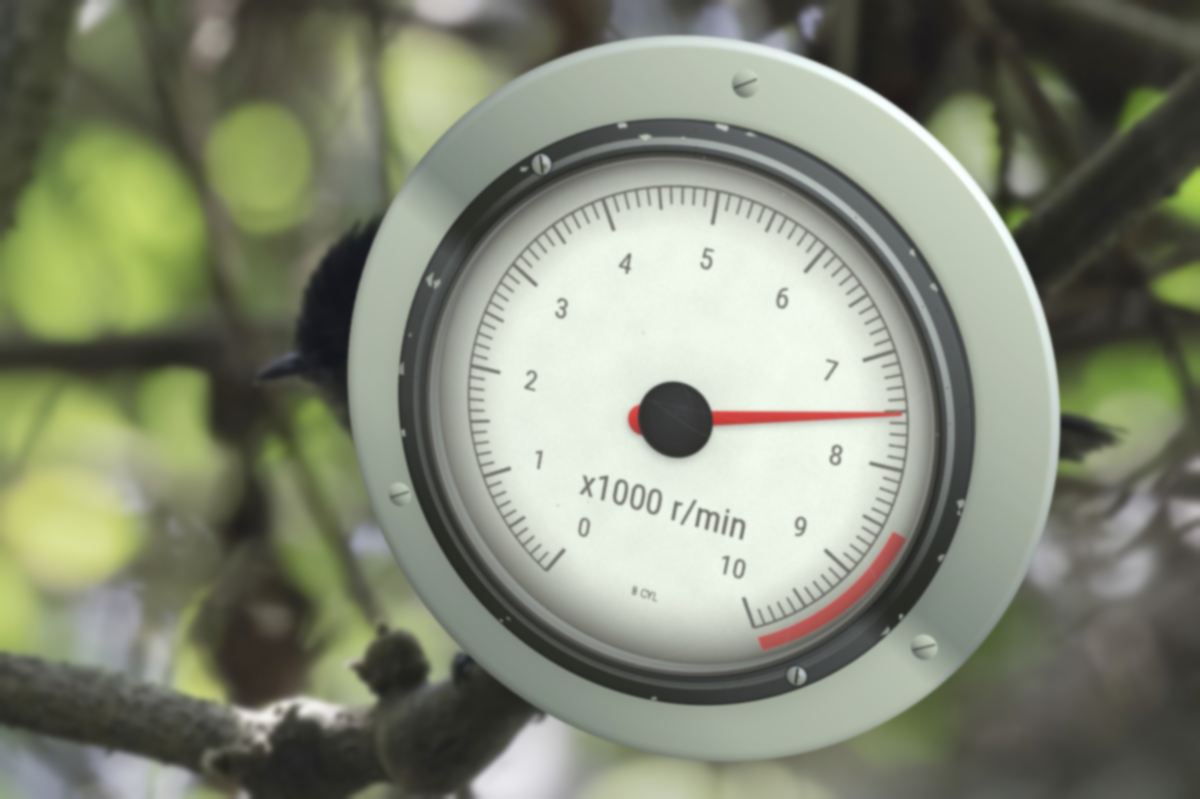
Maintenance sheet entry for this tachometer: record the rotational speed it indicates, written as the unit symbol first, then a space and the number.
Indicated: rpm 7500
